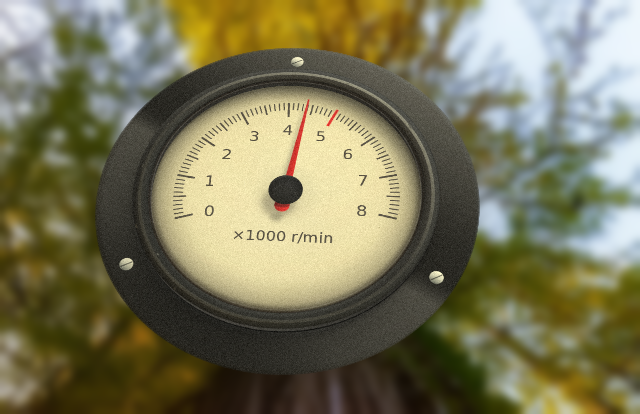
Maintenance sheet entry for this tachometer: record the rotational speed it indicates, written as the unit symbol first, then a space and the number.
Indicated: rpm 4400
